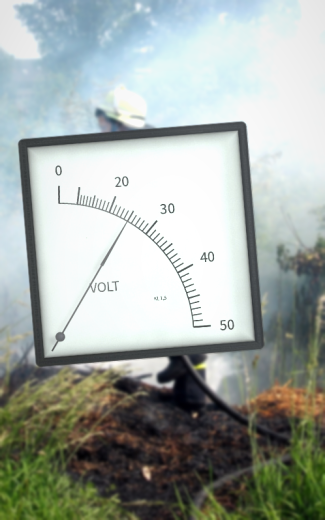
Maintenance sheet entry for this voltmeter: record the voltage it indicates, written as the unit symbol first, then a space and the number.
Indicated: V 25
